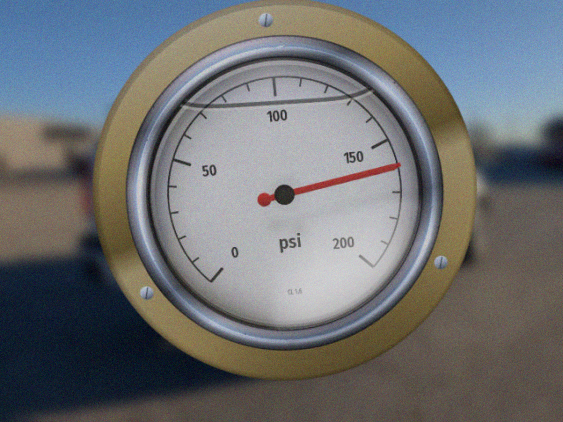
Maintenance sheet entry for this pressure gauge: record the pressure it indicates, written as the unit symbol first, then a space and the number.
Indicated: psi 160
